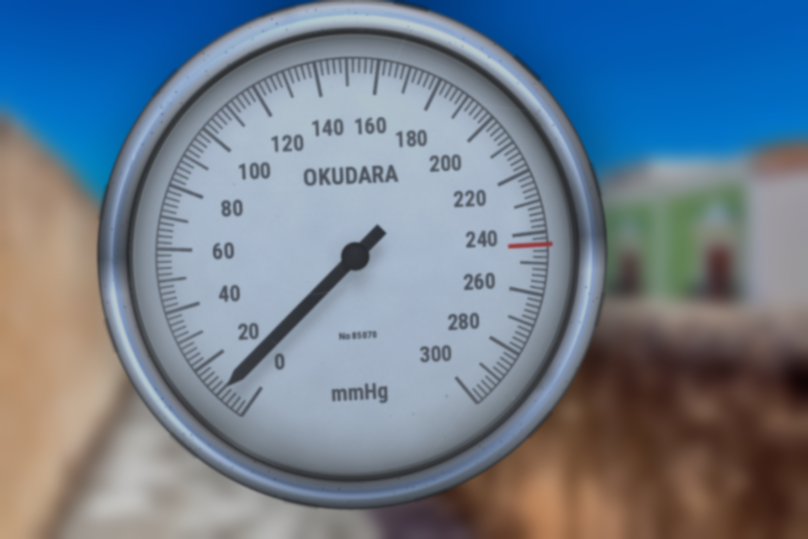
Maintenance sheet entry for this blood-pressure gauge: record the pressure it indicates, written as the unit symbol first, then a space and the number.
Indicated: mmHg 10
